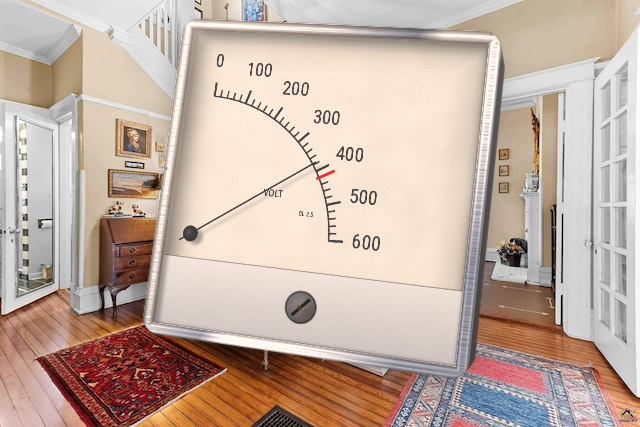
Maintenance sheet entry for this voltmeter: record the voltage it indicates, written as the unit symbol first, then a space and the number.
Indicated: V 380
